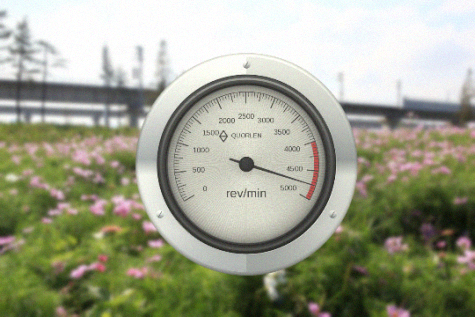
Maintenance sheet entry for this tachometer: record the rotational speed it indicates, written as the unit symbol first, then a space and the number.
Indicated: rpm 4750
